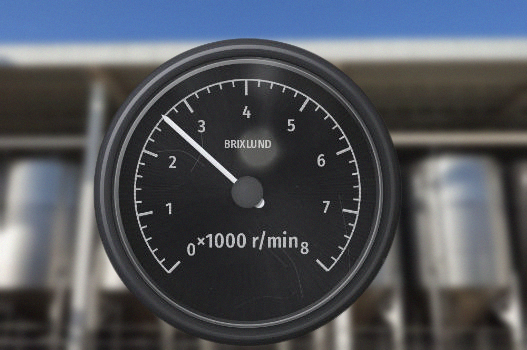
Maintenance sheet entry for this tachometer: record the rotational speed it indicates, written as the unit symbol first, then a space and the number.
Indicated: rpm 2600
